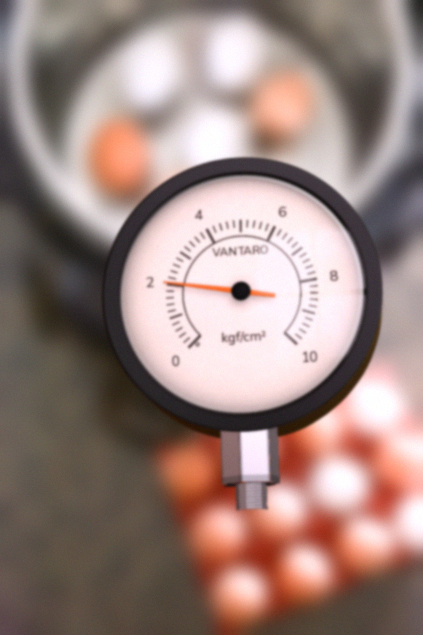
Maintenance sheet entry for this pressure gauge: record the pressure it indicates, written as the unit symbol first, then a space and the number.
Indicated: kg/cm² 2
